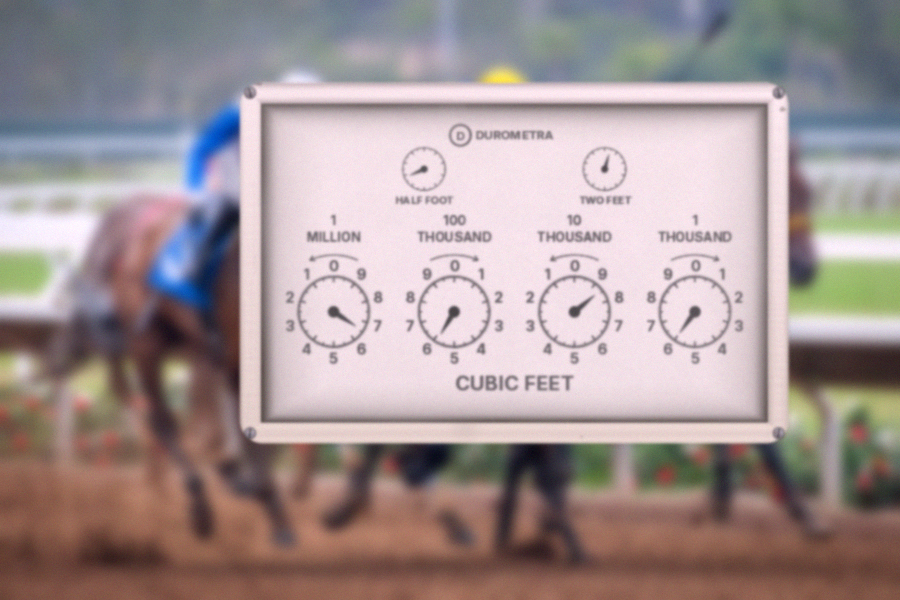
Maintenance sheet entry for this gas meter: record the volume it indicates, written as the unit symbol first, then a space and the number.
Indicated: ft³ 658600
